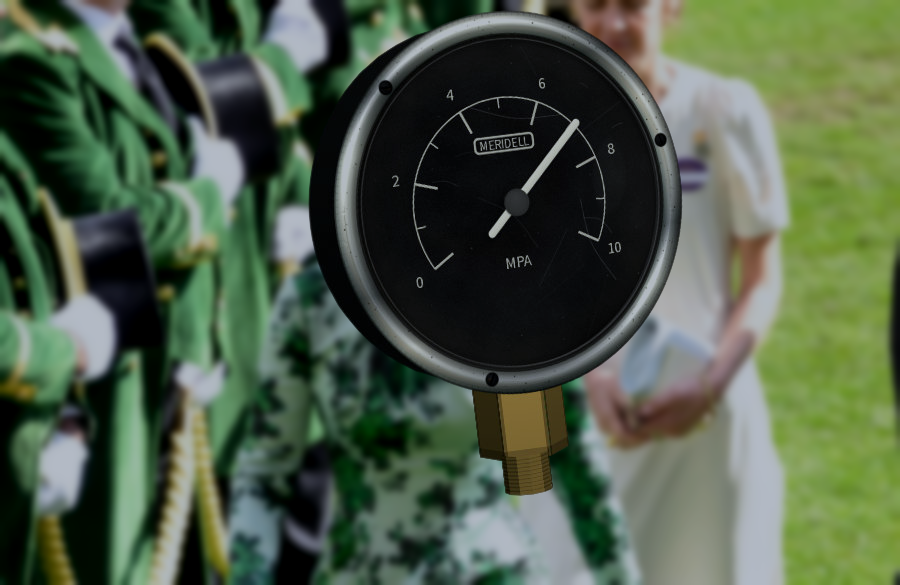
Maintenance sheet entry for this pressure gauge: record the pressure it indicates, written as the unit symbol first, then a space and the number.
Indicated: MPa 7
